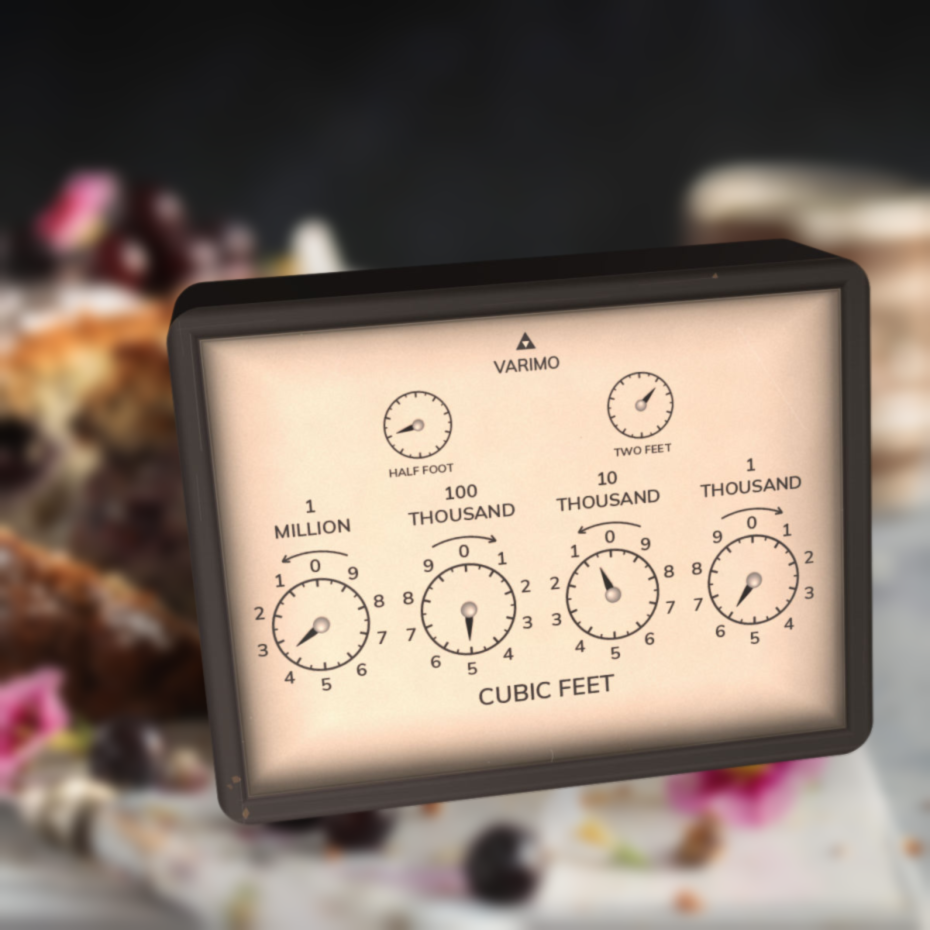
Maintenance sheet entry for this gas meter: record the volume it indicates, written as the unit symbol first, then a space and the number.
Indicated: ft³ 350600
